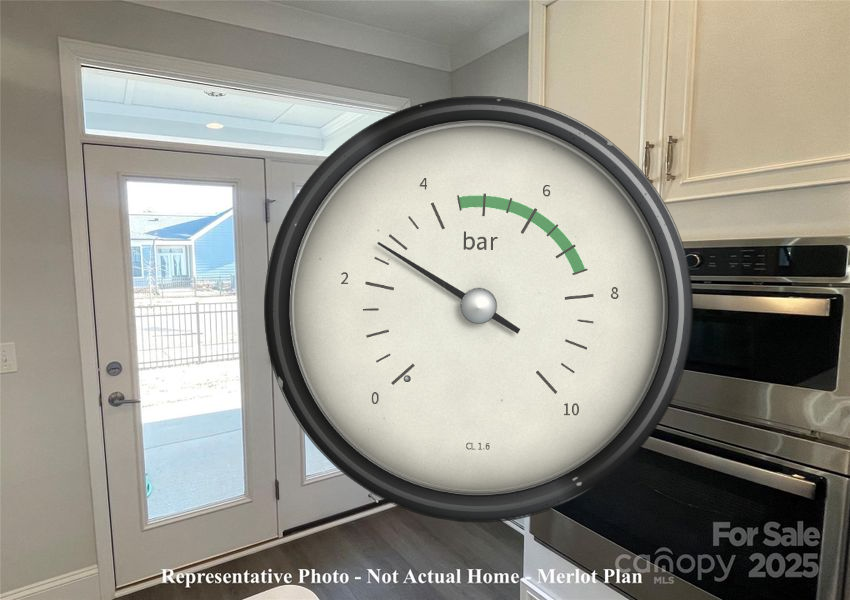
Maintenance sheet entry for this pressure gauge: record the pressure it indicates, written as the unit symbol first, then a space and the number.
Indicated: bar 2.75
